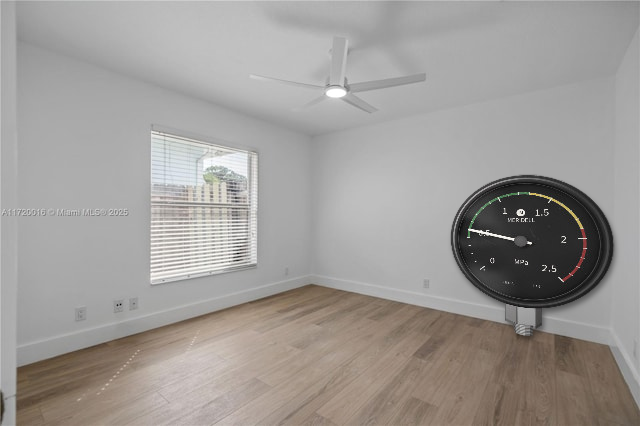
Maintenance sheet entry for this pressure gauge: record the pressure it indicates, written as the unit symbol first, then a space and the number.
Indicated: MPa 0.5
